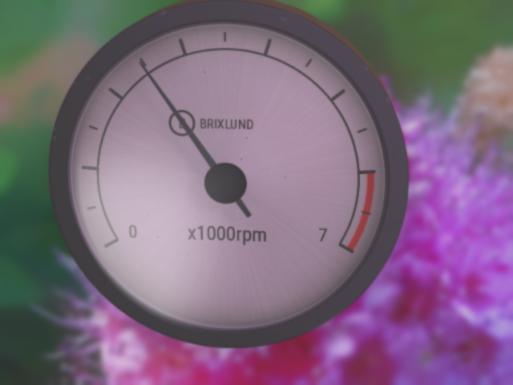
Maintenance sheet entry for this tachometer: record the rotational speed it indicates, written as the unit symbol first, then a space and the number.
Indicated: rpm 2500
